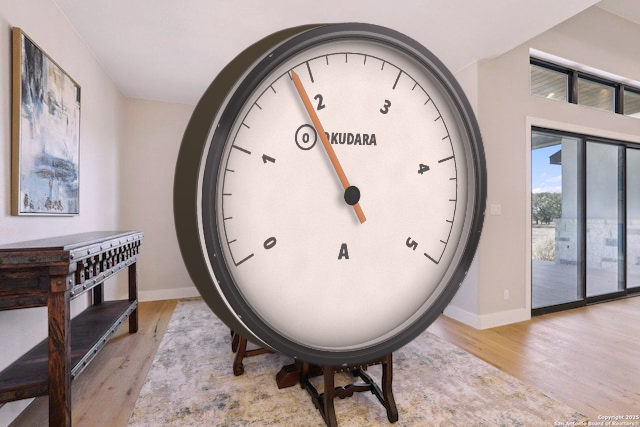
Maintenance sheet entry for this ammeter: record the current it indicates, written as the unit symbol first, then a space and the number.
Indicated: A 1.8
